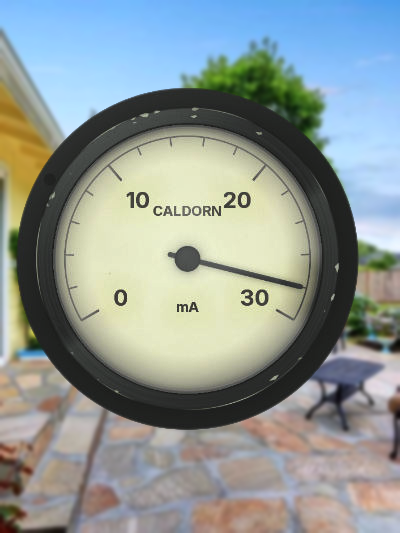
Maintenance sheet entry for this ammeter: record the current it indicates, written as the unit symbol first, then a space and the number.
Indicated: mA 28
